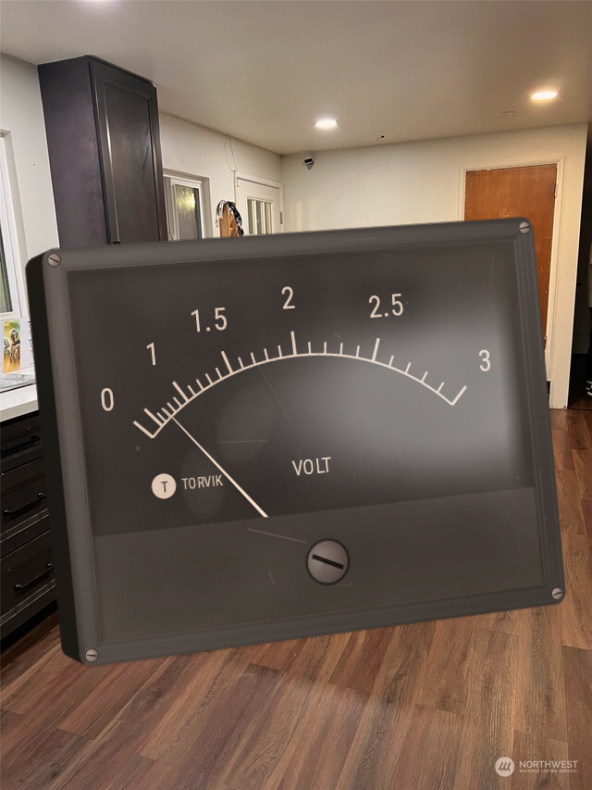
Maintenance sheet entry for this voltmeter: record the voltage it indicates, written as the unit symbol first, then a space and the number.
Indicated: V 0.7
